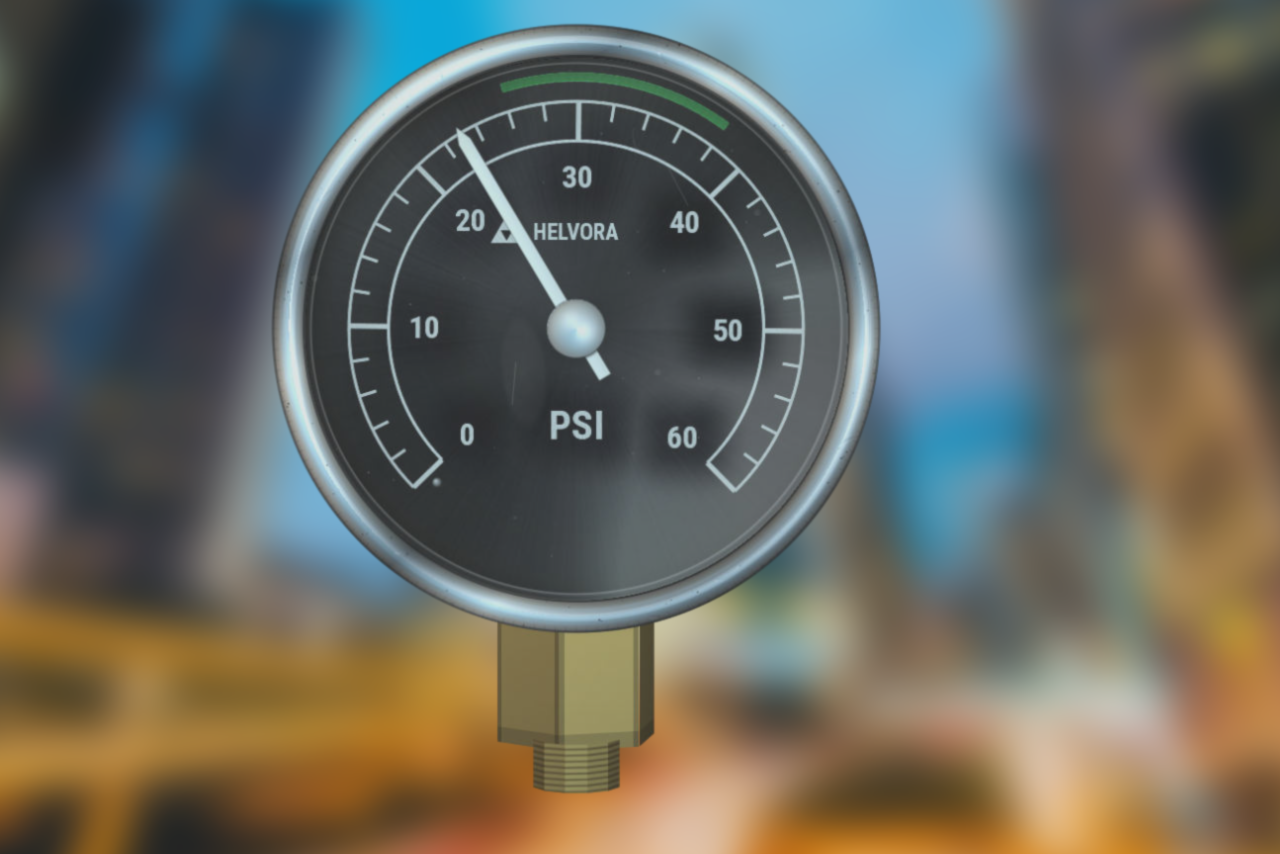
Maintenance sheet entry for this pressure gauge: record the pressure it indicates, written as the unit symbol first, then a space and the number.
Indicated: psi 23
